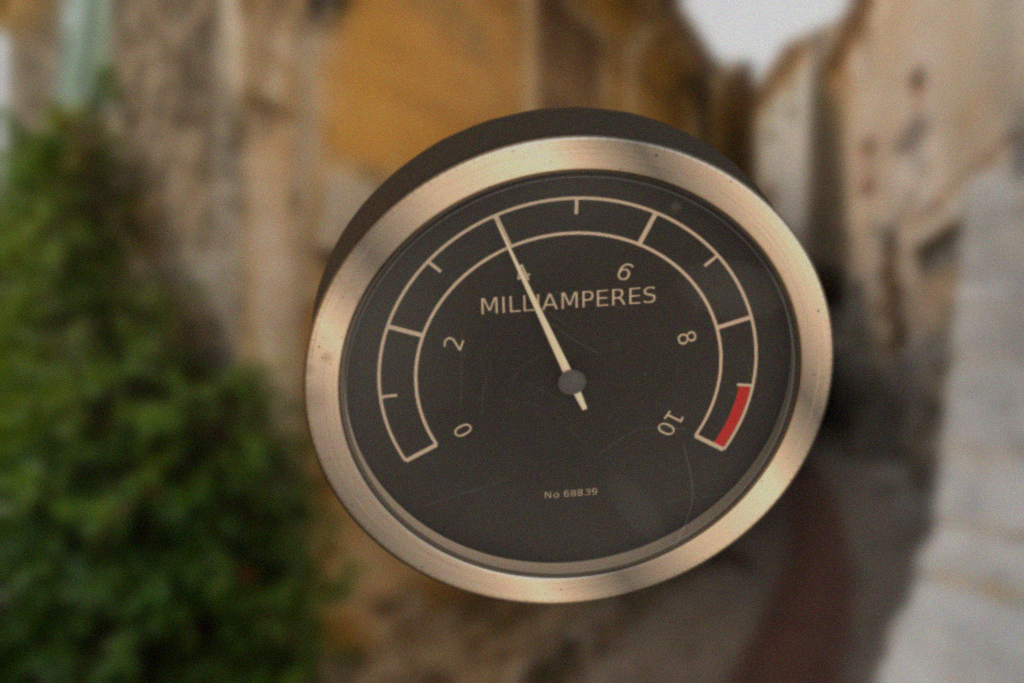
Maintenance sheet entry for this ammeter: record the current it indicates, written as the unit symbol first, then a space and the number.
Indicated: mA 4
